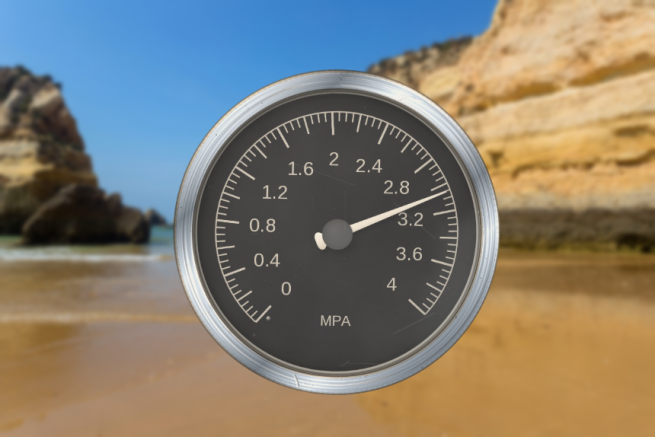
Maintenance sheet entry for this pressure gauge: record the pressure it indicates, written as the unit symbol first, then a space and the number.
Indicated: MPa 3.05
